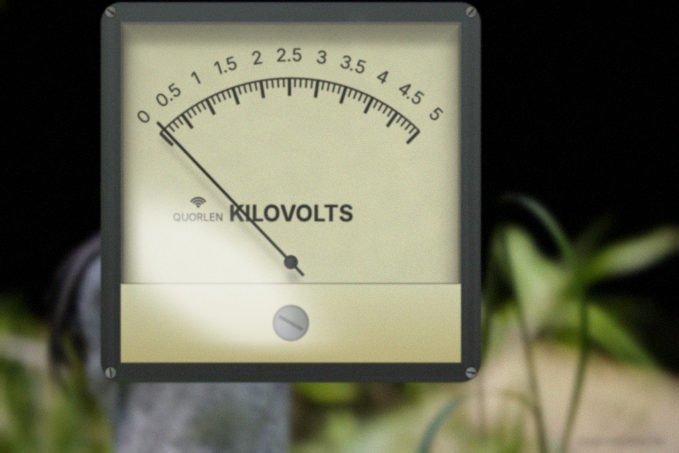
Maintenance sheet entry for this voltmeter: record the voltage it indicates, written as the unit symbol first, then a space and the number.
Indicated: kV 0.1
